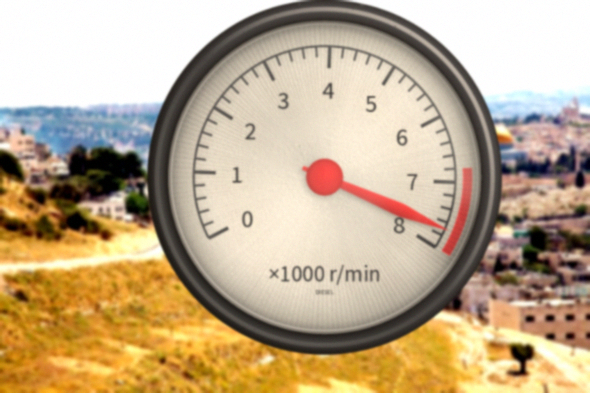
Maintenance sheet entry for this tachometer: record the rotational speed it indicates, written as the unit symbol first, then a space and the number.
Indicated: rpm 7700
